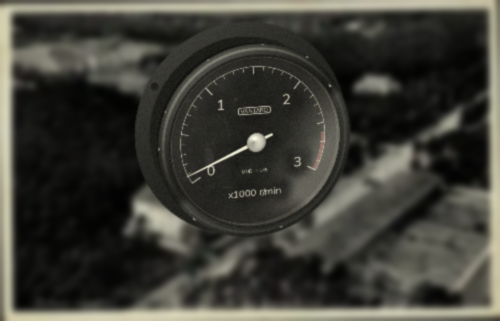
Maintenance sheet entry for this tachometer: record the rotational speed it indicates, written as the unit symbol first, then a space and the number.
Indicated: rpm 100
